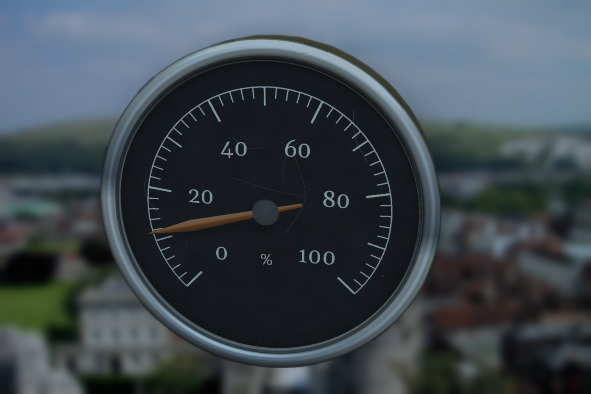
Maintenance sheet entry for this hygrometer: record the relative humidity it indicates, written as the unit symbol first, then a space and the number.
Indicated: % 12
